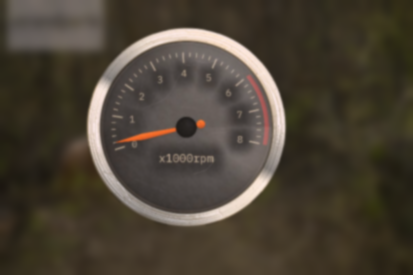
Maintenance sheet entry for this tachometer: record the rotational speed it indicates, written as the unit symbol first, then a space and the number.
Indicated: rpm 200
